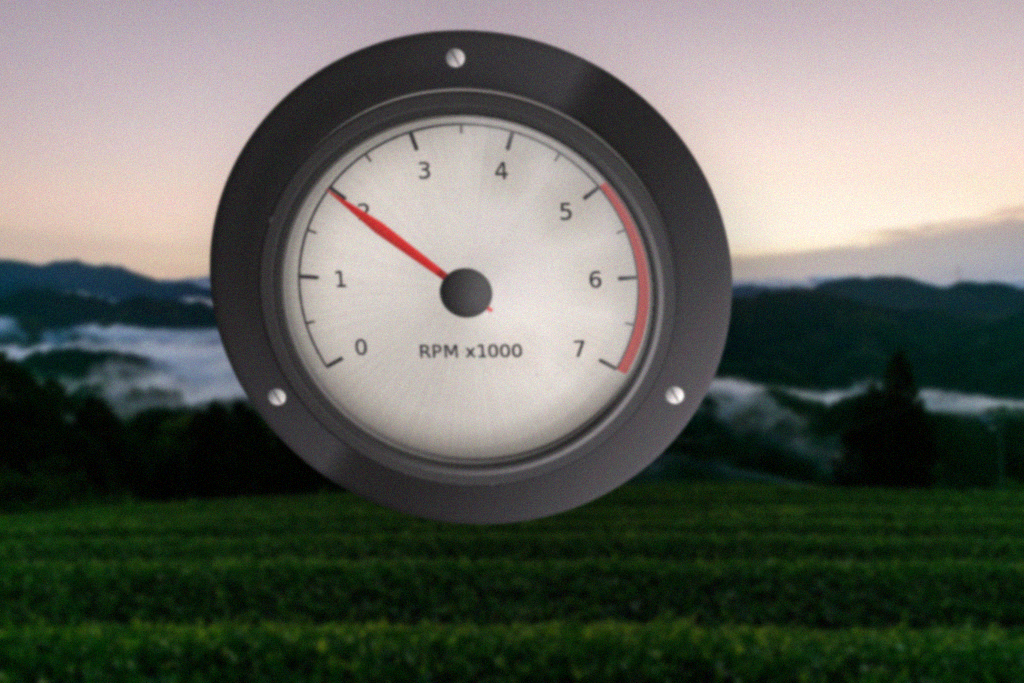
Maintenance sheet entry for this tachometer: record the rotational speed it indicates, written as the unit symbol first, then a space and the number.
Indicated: rpm 2000
